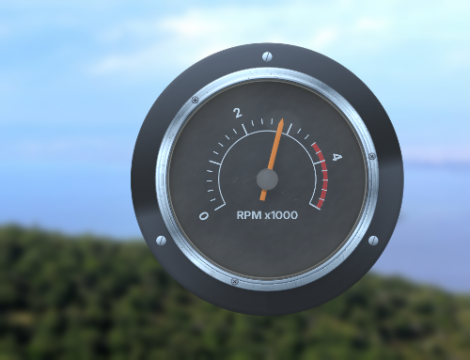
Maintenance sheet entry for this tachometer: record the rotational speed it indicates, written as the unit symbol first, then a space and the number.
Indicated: rpm 2800
